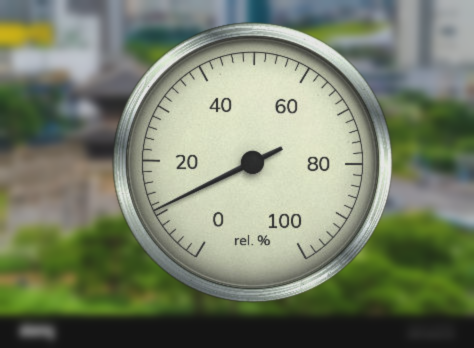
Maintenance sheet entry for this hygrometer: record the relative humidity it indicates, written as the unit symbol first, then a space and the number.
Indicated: % 11
